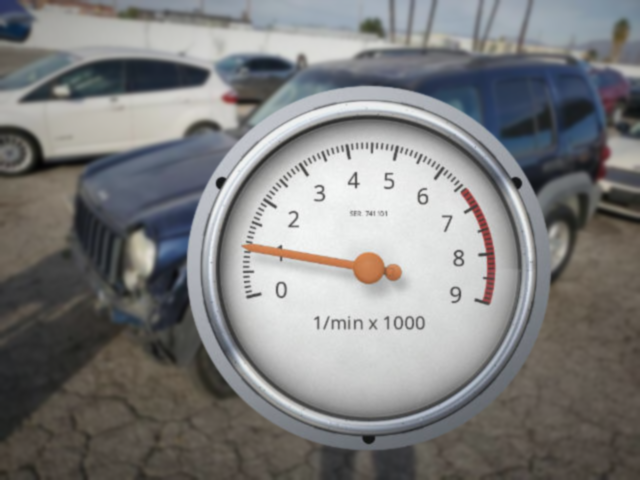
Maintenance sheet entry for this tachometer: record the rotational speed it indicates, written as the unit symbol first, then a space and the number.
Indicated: rpm 1000
